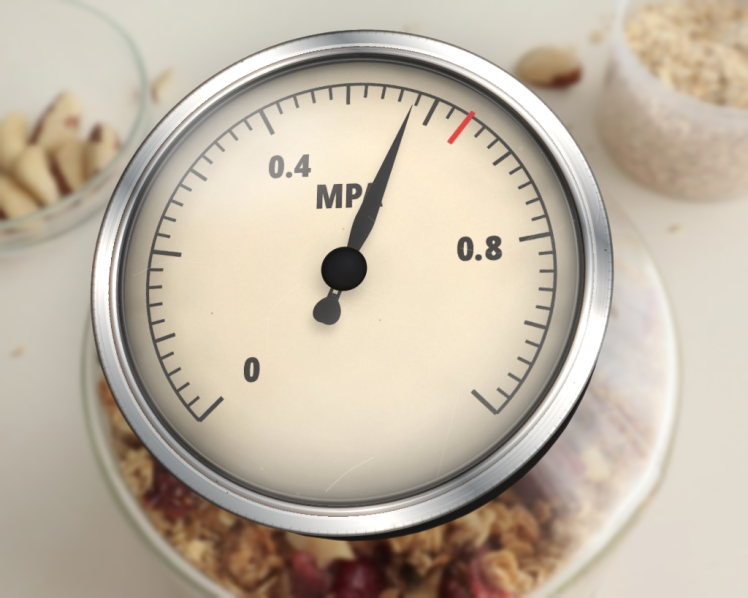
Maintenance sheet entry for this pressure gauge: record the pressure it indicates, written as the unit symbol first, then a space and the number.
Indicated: MPa 0.58
